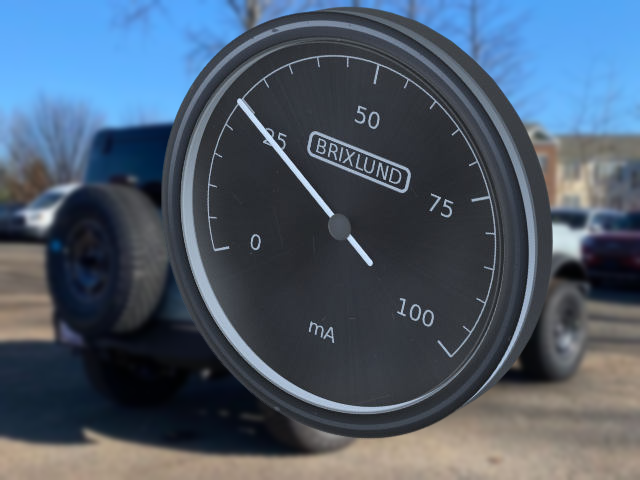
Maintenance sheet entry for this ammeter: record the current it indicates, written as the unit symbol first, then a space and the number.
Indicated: mA 25
